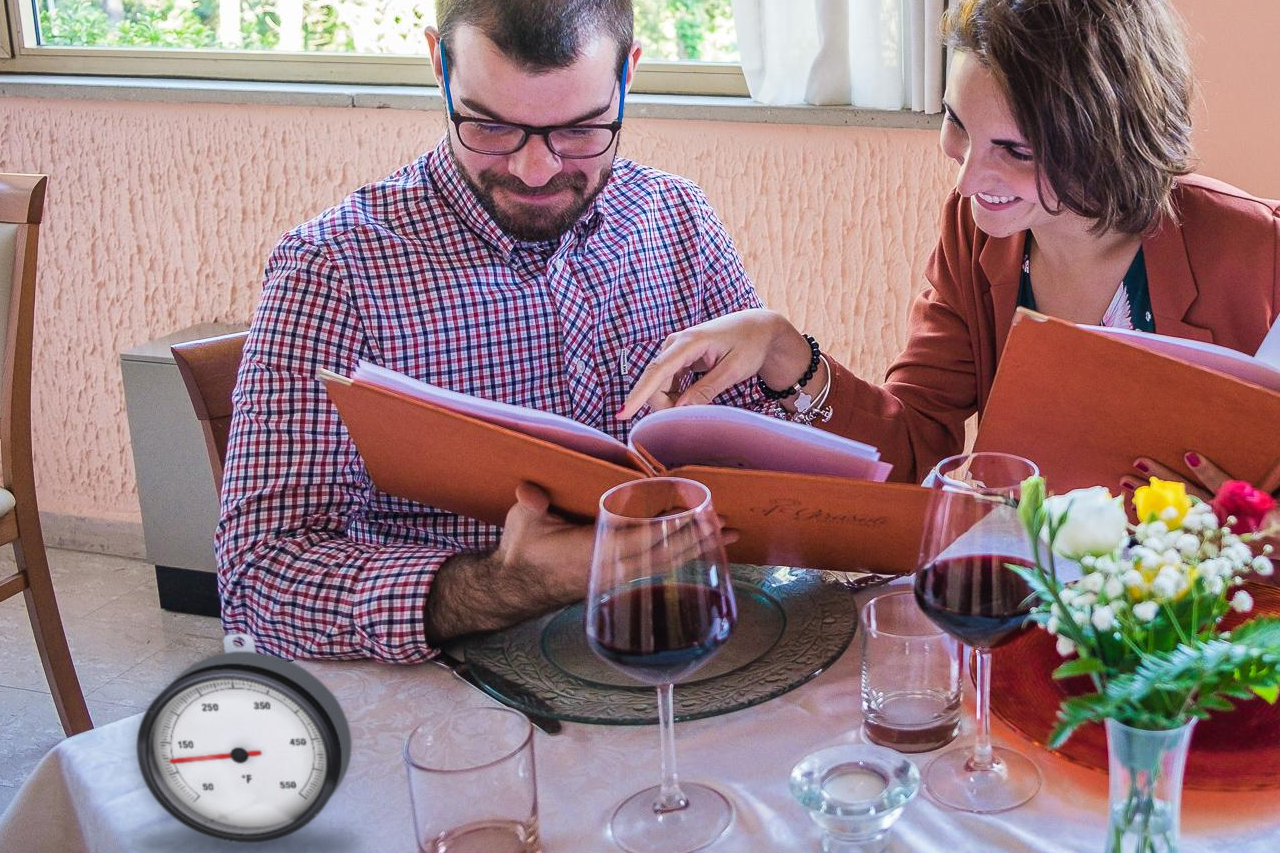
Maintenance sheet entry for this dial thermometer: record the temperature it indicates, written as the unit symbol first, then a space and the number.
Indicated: °F 125
